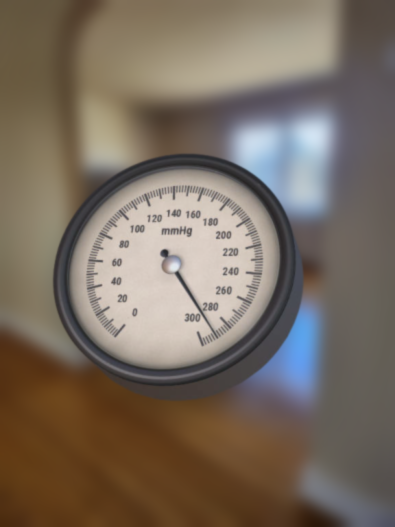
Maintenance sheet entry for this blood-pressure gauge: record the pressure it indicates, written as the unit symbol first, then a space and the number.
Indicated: mmHg 290
